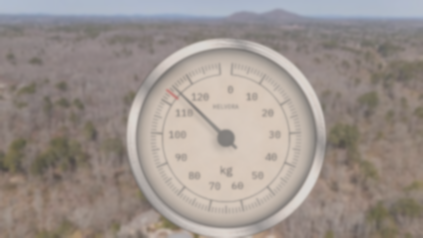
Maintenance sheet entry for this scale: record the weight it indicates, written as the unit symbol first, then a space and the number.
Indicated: kg 115
